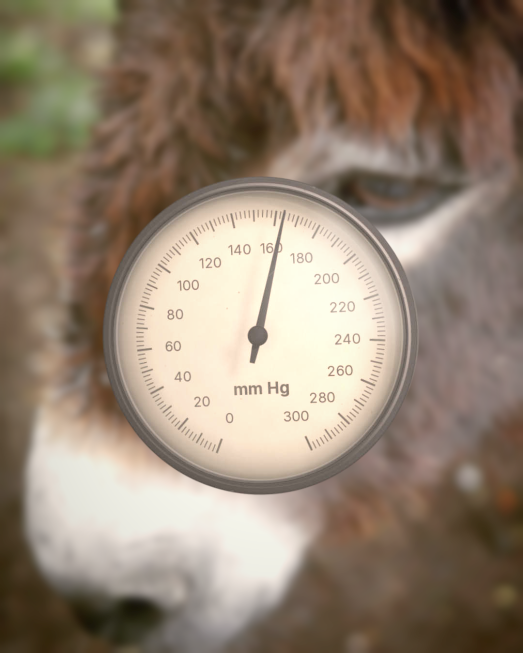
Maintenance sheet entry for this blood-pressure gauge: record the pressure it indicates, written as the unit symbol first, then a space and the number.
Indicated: mmHg 164
